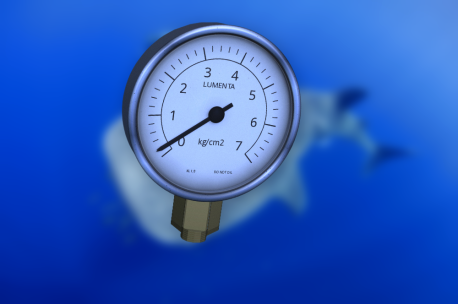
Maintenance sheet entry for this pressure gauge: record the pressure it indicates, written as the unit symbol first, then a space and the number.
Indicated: kg/cm² 0.2
